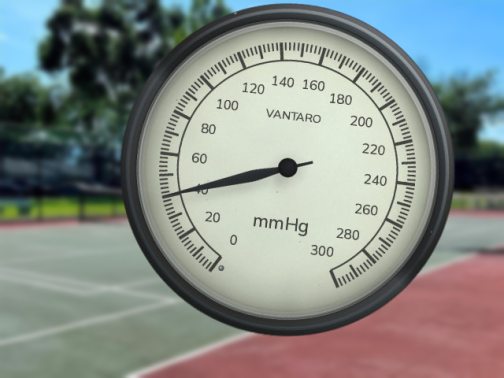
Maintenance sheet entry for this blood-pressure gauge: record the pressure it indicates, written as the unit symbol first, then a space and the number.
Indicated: mmHg 40
